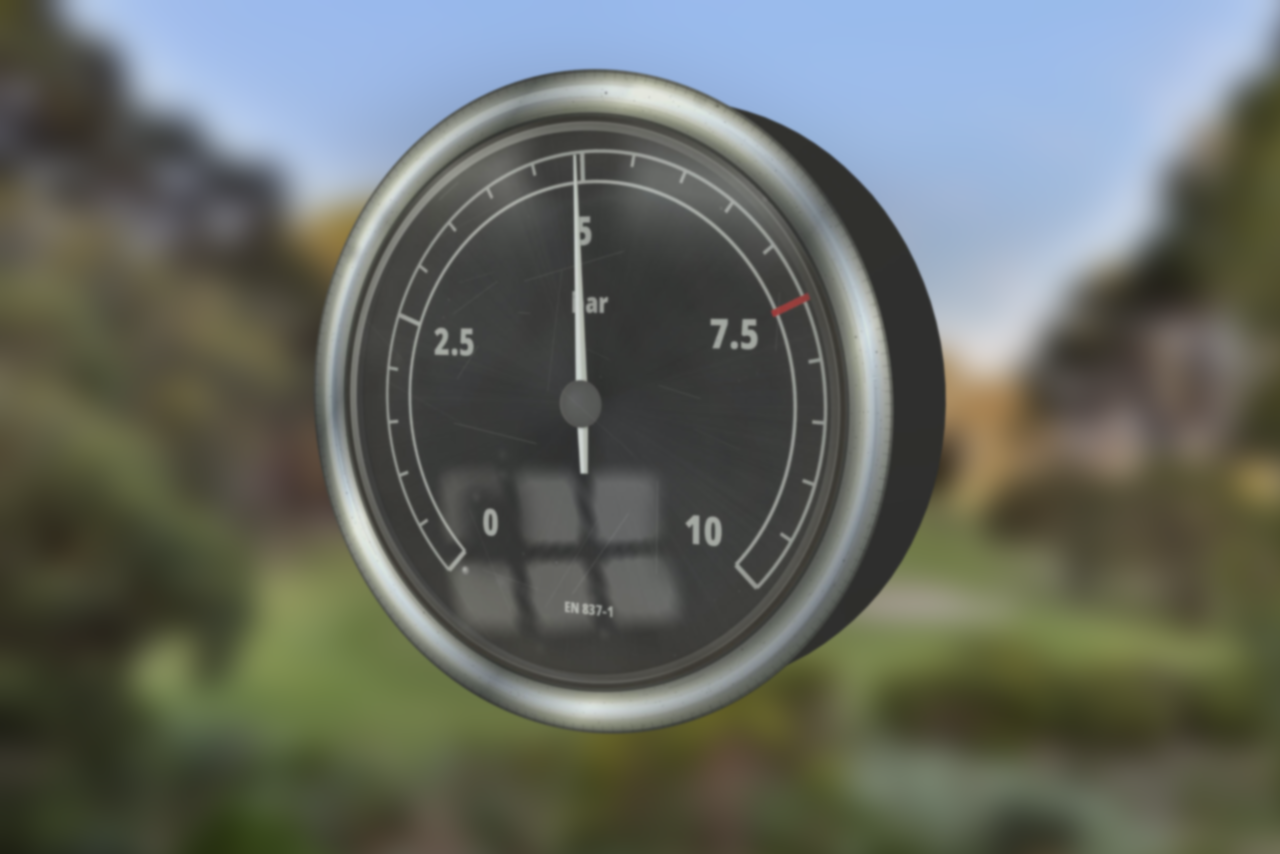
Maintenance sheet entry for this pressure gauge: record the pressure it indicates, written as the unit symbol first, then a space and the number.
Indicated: bar 5
